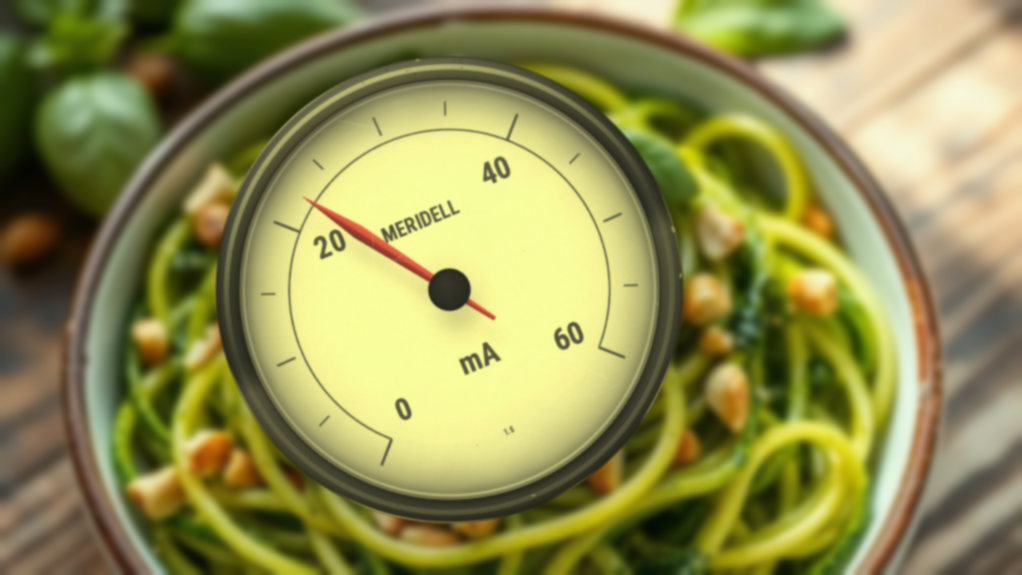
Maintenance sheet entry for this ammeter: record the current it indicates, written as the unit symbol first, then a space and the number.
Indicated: mA 22.5
